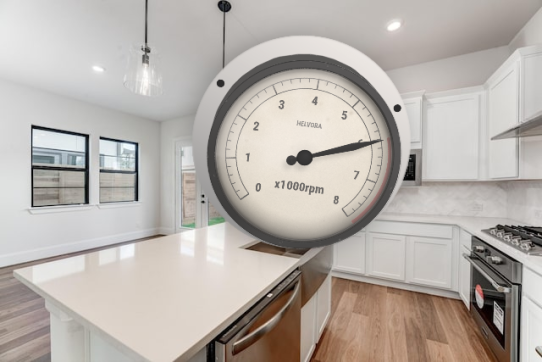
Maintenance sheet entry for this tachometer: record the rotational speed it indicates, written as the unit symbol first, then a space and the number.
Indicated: rpm 6000
